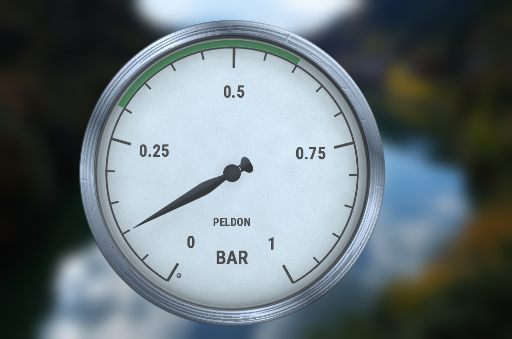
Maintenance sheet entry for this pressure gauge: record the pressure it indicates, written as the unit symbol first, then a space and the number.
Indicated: bar 0.1
